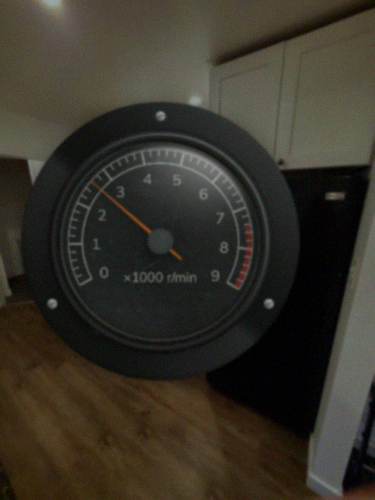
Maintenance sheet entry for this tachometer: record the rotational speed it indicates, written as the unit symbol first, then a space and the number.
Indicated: rpm 2600
